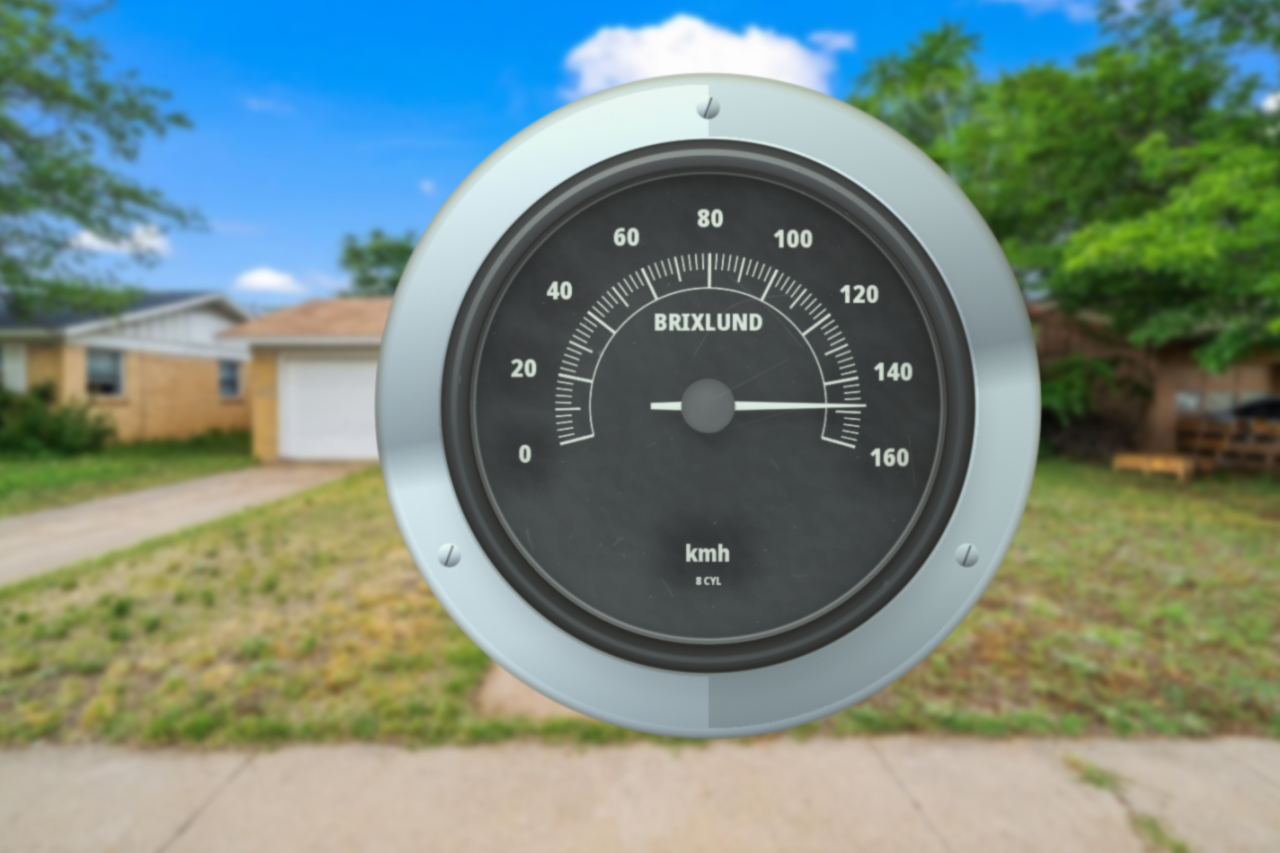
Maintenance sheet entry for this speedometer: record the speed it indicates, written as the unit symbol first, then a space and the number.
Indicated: km/h 148
